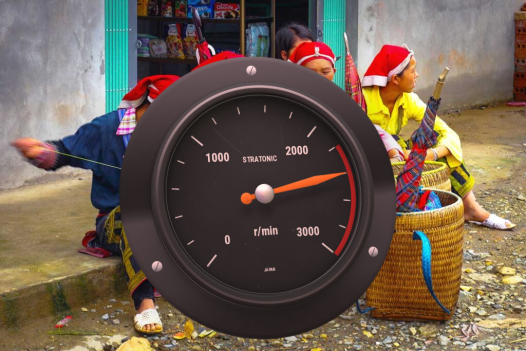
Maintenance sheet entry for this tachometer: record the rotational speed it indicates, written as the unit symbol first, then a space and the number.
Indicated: rpm 2400
